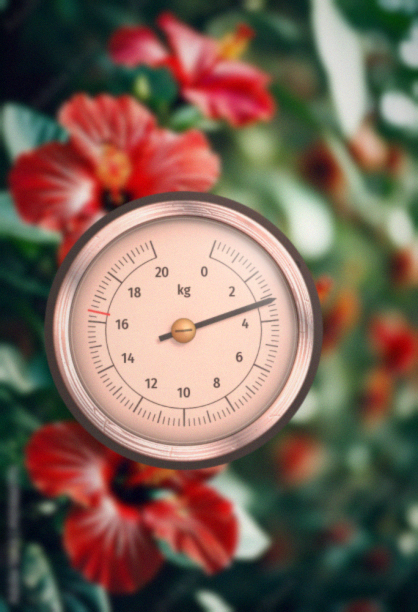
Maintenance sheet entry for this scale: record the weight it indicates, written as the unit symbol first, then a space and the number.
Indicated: kg 3.2
